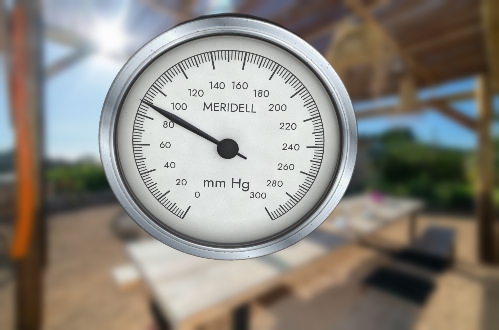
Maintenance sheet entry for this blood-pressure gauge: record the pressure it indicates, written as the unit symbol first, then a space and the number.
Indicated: mmHg 90
